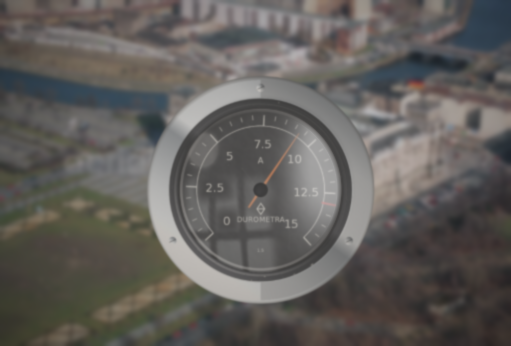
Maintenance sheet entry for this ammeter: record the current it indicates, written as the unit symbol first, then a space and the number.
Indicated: A 9.25
